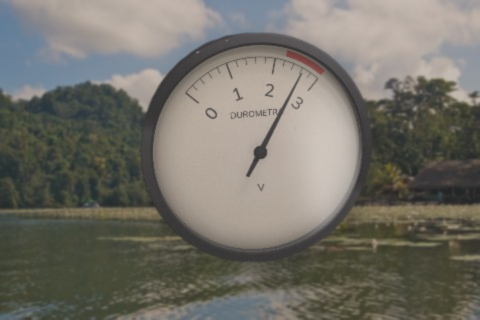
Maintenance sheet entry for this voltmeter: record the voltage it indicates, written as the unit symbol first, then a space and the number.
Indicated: V 2.6
